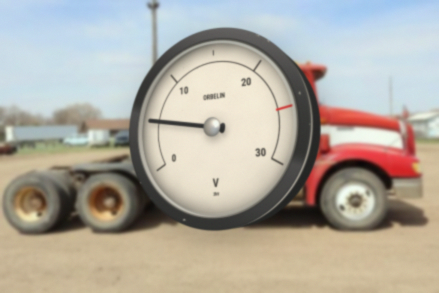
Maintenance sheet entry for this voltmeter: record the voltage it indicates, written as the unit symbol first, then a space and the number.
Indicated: V 5
